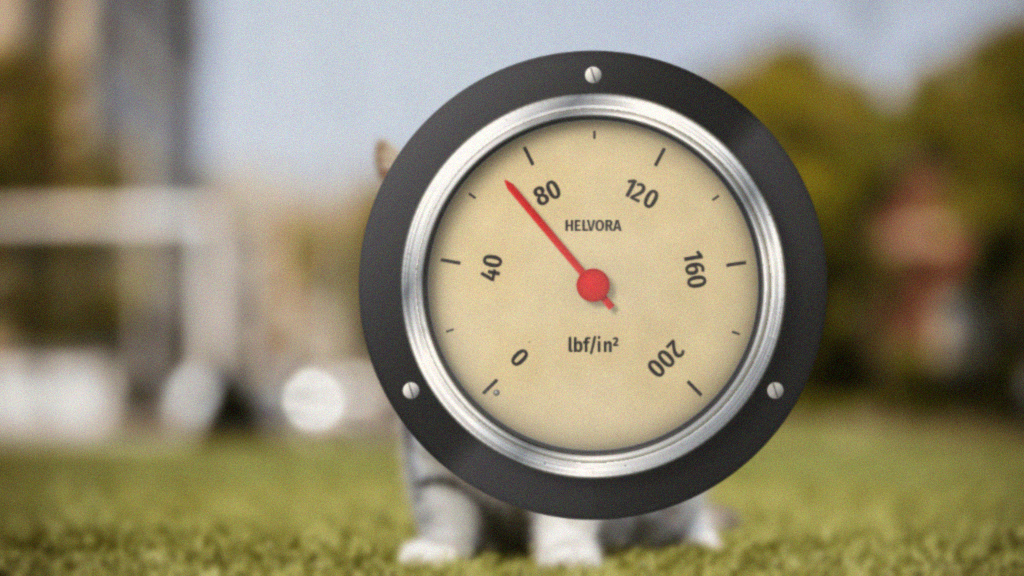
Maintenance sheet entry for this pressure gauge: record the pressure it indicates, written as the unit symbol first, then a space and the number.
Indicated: psi 70
